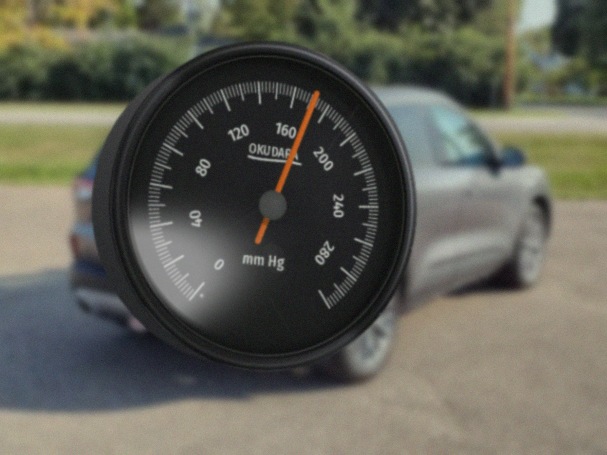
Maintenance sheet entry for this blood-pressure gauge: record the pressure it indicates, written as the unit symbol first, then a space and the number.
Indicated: mmHg 170
